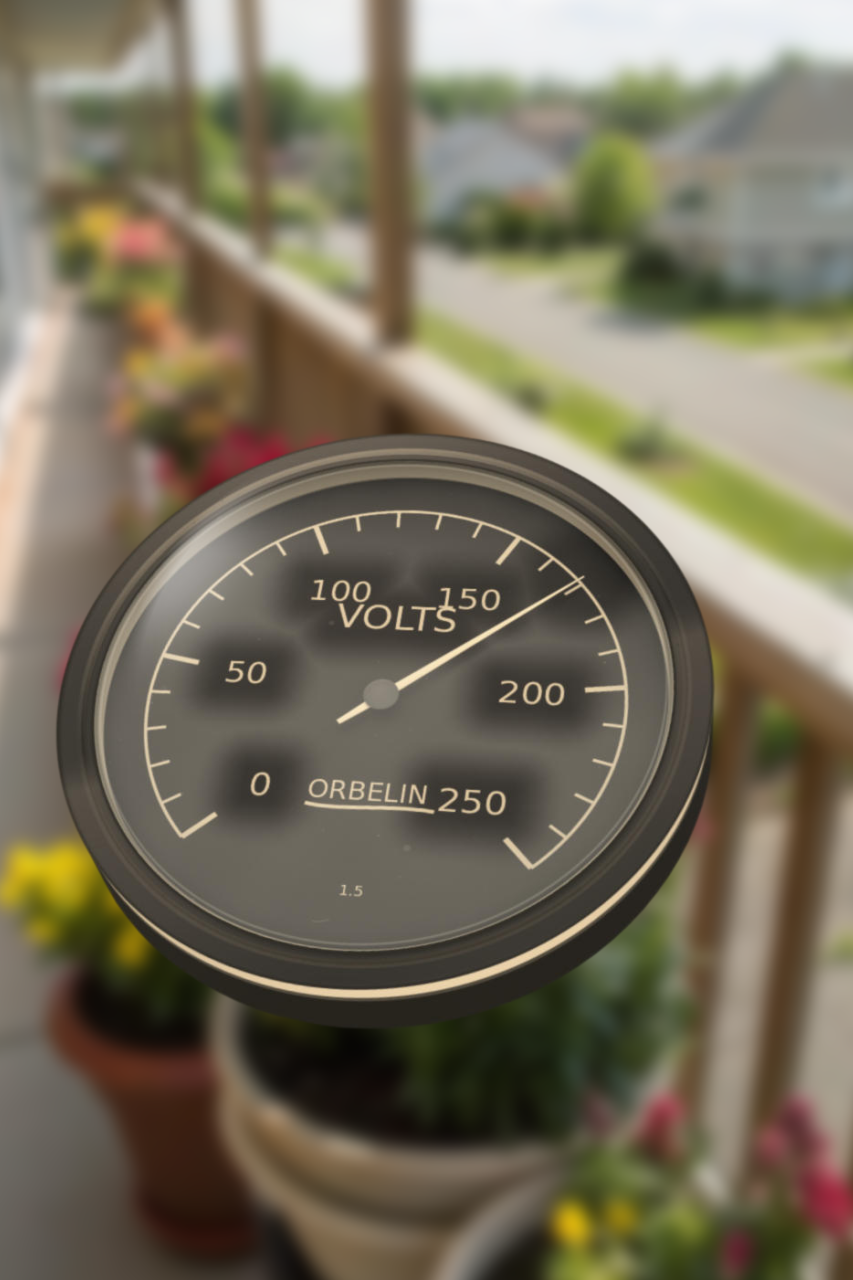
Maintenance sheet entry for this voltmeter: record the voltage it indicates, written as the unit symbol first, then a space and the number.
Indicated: V 170
